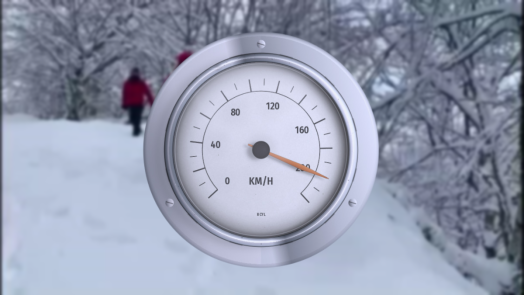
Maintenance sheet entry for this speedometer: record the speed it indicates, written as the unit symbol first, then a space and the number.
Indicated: km/h 200
